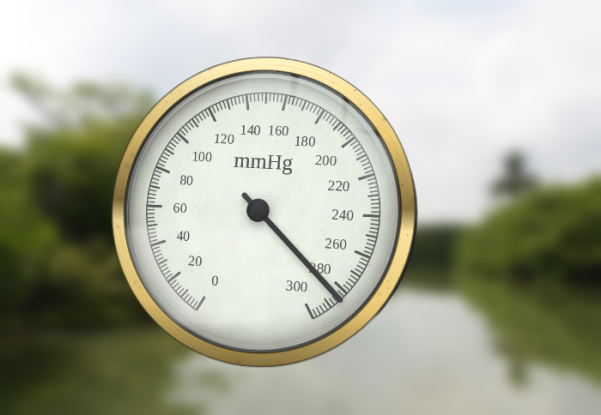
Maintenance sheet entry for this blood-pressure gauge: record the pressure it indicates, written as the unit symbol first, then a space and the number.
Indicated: mmHg 284
